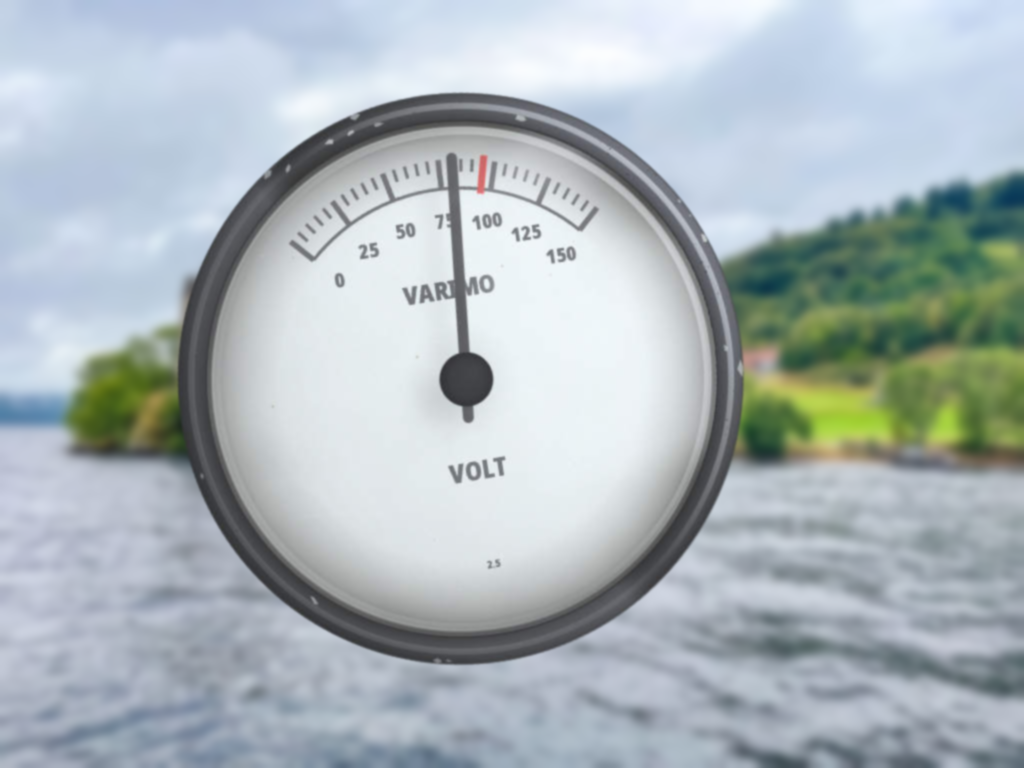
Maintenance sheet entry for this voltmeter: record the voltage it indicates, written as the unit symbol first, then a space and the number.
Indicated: V 80
